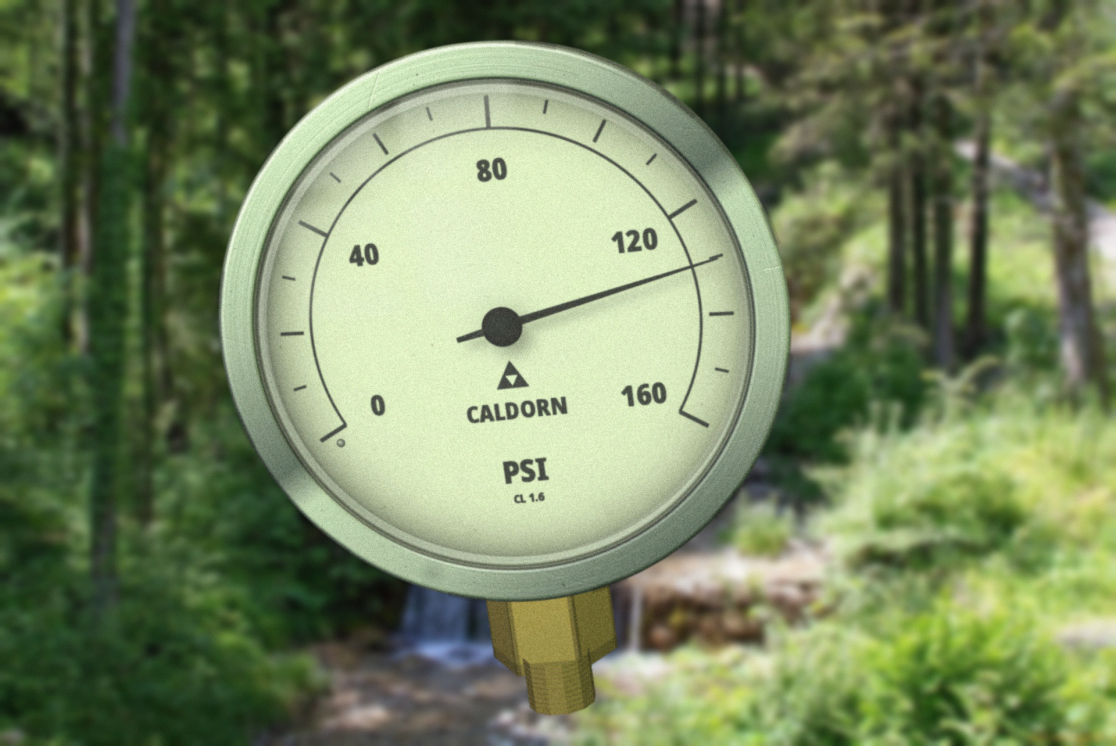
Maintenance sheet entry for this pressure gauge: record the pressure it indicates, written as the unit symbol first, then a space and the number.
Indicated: psi 130
